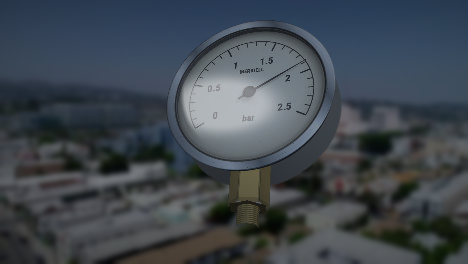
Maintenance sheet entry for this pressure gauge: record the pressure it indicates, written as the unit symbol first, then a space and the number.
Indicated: bar 1.9
